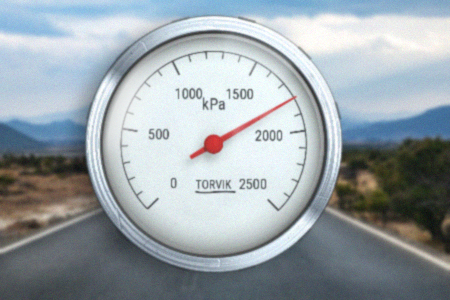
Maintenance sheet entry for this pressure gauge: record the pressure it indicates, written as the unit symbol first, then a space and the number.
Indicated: kPa 1800
